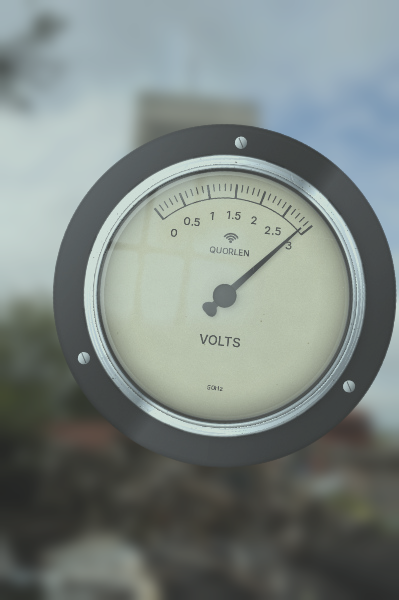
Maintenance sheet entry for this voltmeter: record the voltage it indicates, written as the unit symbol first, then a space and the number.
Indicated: V 2.9
